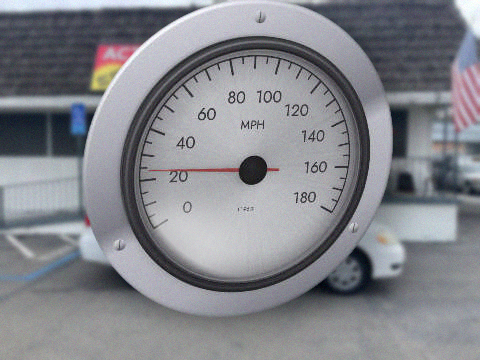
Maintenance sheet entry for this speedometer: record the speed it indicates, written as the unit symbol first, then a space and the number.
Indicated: mph 25
